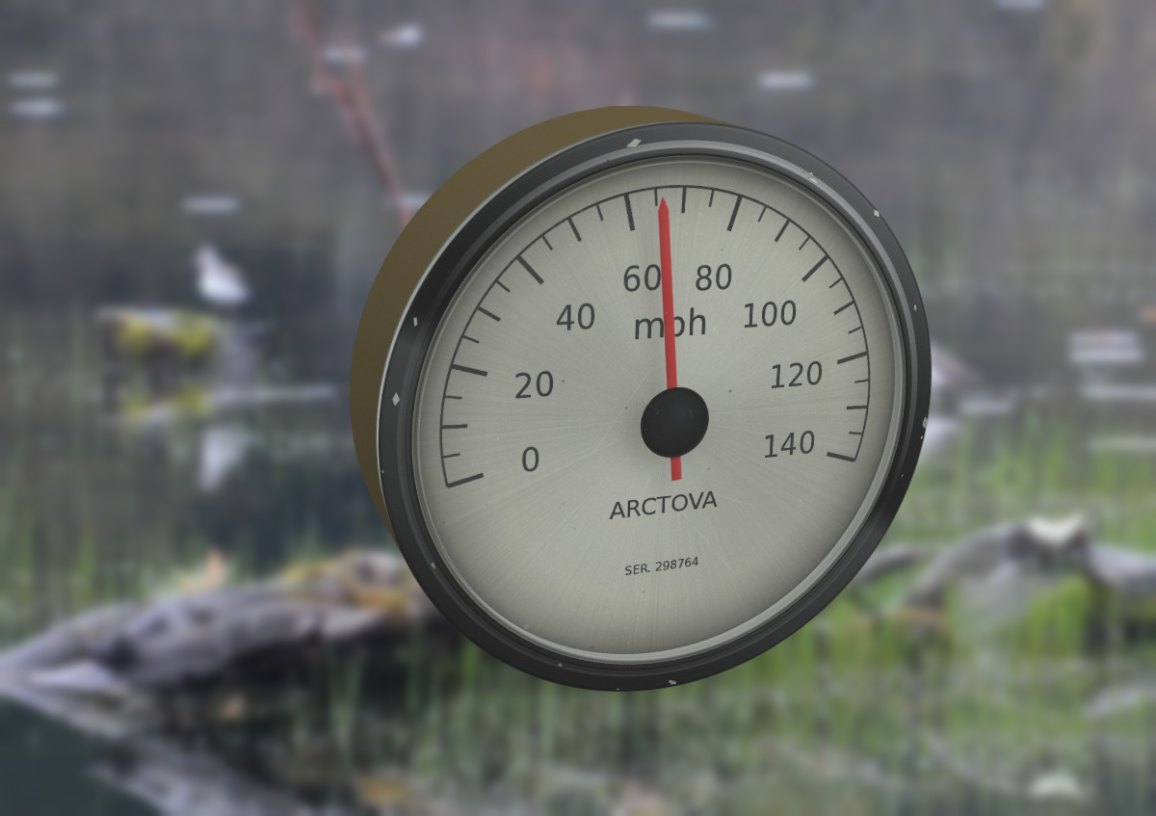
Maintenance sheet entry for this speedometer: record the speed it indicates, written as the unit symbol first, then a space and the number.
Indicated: mph 65
